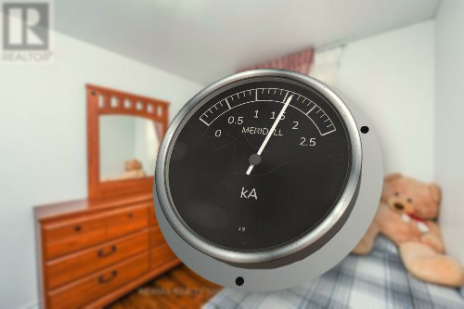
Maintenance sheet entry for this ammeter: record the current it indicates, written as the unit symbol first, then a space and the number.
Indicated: kA 1.6
